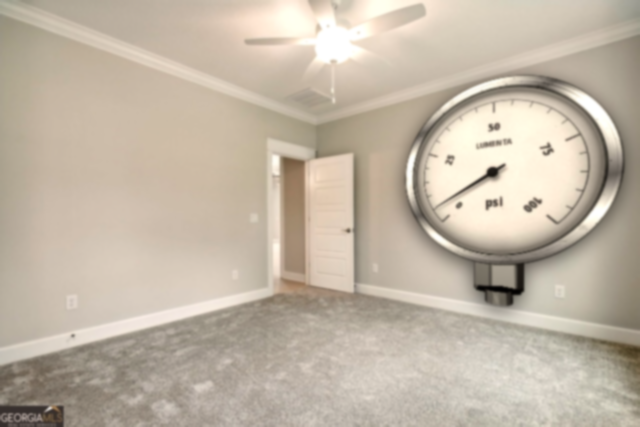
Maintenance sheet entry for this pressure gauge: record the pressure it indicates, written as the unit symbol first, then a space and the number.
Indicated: psi 5
